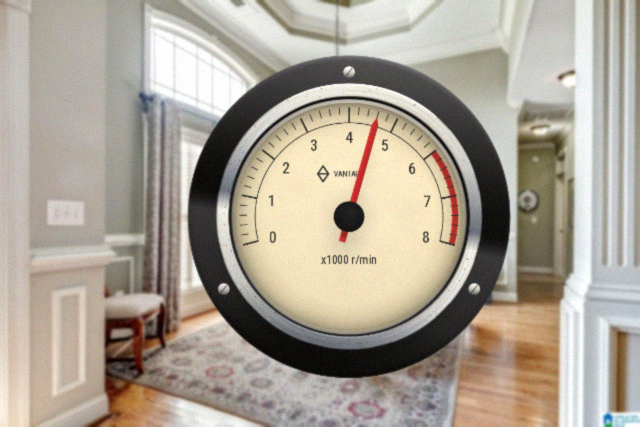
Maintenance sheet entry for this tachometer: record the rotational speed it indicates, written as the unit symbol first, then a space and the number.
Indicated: rpm 4600
